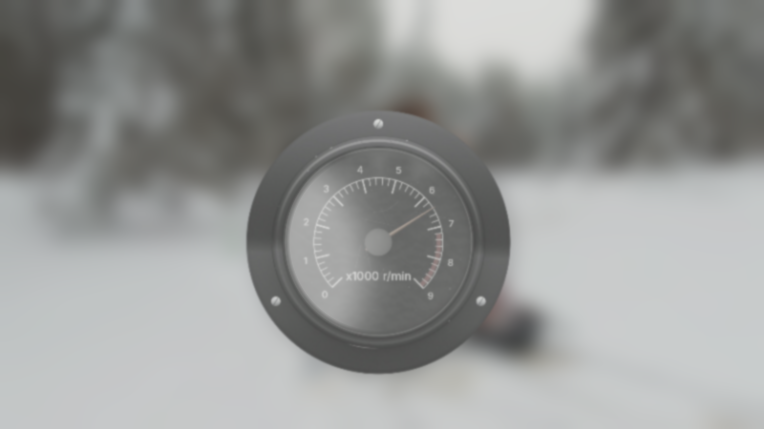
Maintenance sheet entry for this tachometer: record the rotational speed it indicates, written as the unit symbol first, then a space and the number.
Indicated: rpm 6400
